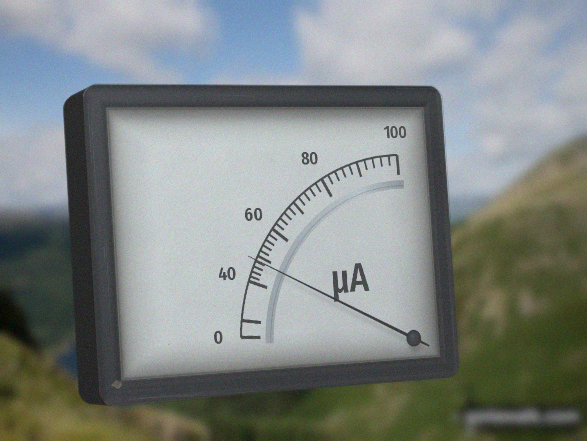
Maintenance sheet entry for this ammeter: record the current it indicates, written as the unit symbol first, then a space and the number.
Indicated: µA 48
